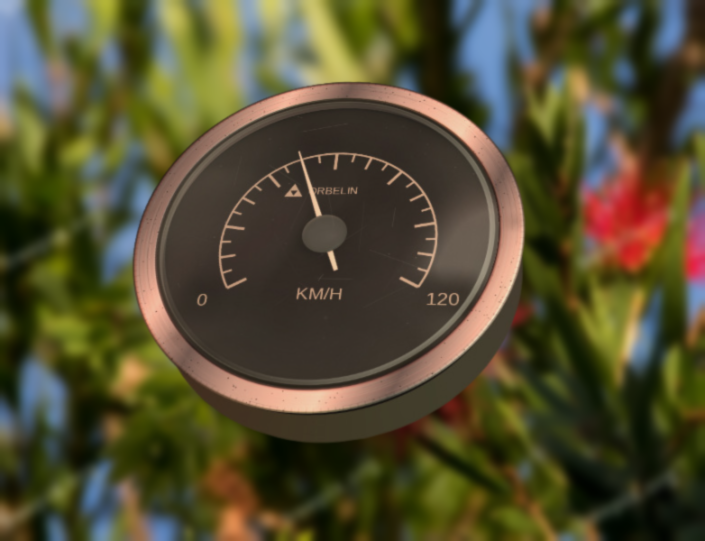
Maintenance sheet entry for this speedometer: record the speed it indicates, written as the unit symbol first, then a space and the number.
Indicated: km/h 50
